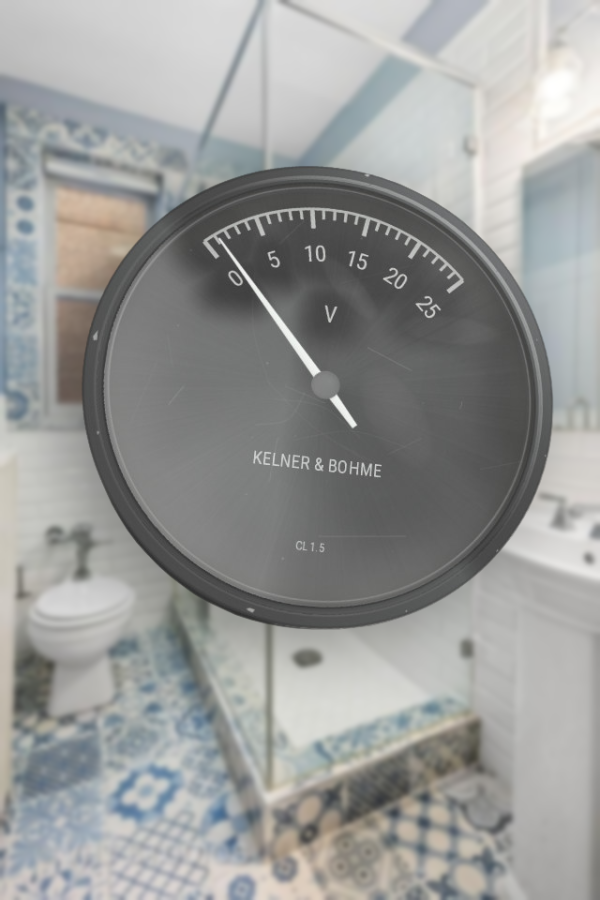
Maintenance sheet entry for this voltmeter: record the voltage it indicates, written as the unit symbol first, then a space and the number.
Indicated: V 1
